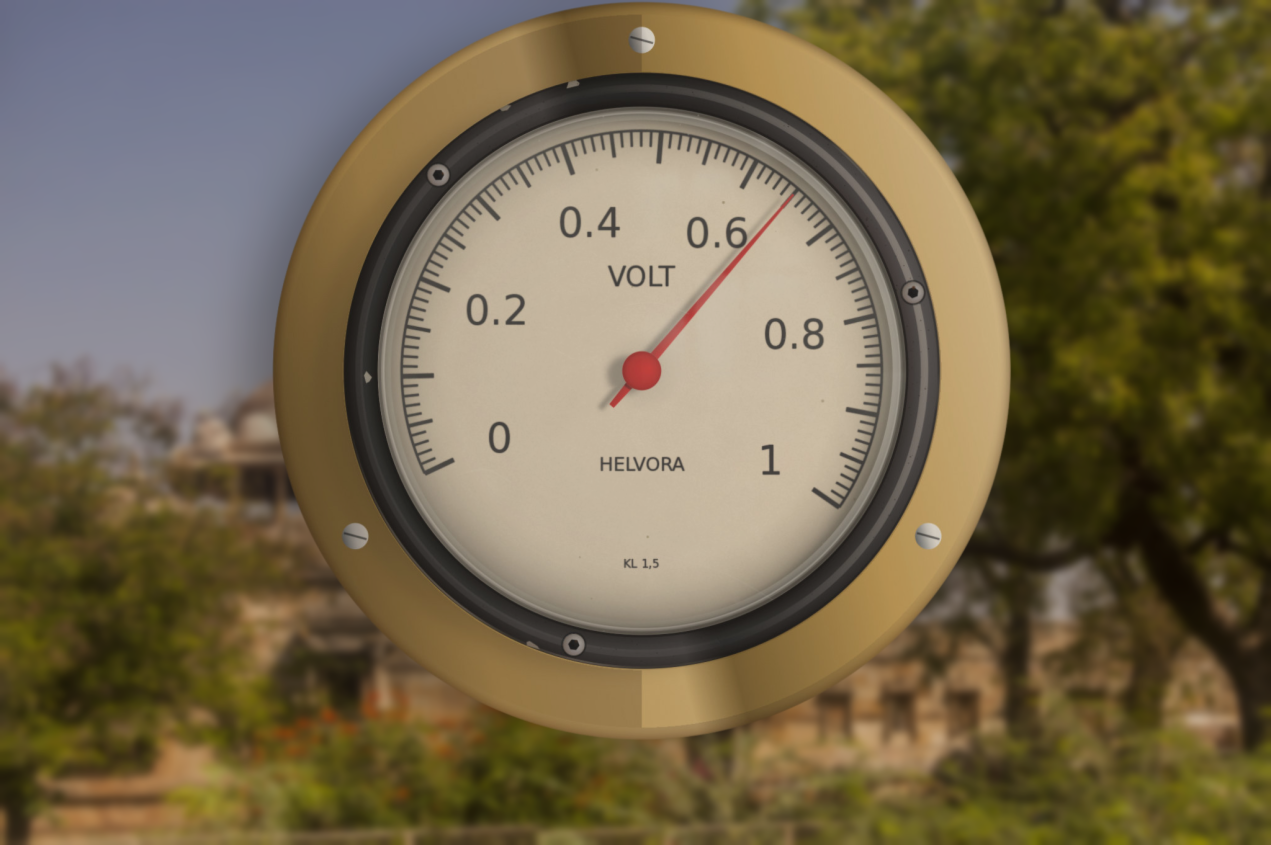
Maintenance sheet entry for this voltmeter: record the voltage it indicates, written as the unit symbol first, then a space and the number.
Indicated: V 0.65
